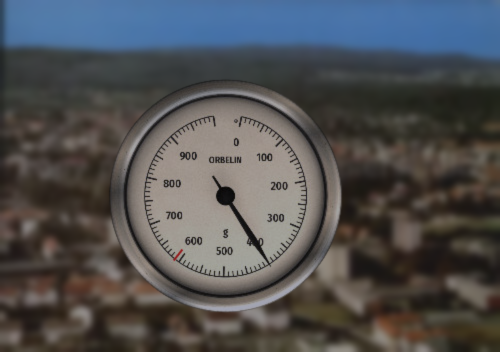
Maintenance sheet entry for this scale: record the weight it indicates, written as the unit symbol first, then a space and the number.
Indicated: g 400
